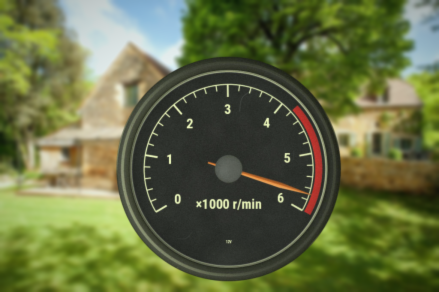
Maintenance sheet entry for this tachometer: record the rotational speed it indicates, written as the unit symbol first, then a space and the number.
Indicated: rpm 5700
